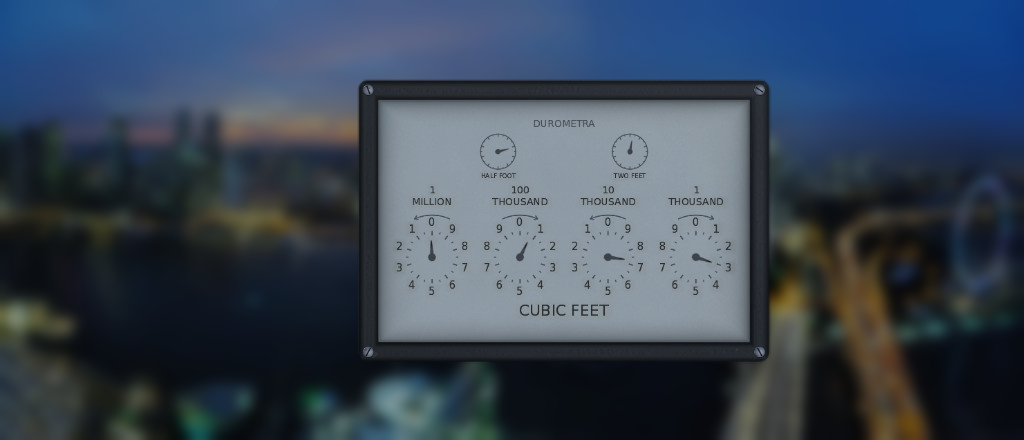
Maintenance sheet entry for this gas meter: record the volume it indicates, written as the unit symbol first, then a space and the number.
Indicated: ft³ 7300
